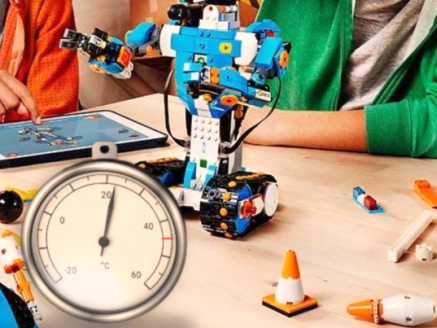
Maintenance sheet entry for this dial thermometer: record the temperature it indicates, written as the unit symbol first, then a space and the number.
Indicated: °C 22.5
